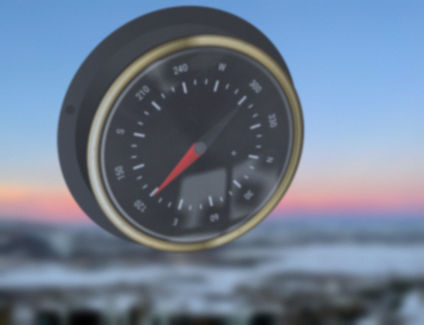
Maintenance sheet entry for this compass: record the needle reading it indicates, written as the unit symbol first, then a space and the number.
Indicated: ° 120
